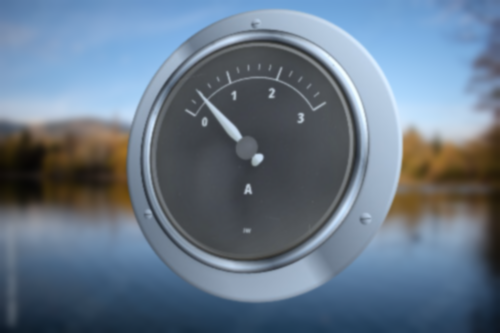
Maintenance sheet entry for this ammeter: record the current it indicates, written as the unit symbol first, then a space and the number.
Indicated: A 0.4
